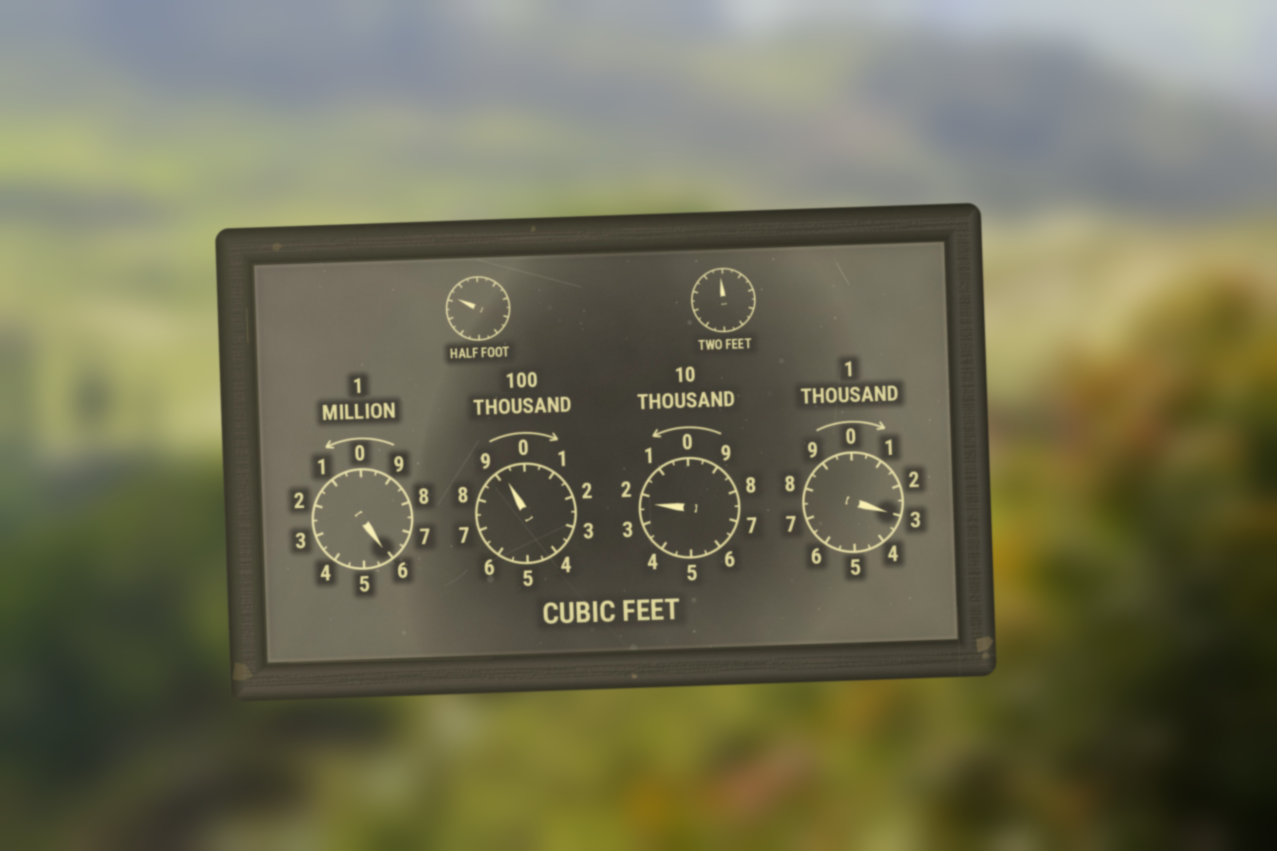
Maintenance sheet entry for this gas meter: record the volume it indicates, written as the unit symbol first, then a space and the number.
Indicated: ft³ 592300
